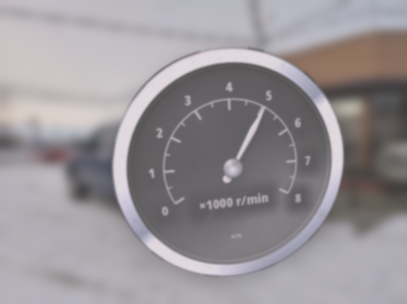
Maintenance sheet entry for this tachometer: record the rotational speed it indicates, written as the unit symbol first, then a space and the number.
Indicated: rpm 5000
